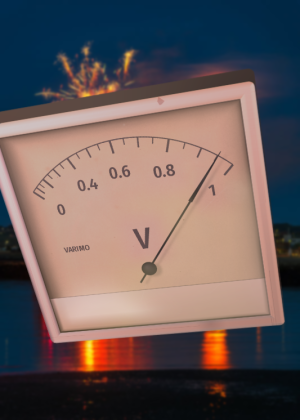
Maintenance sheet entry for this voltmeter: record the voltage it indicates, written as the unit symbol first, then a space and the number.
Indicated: V 0.95
